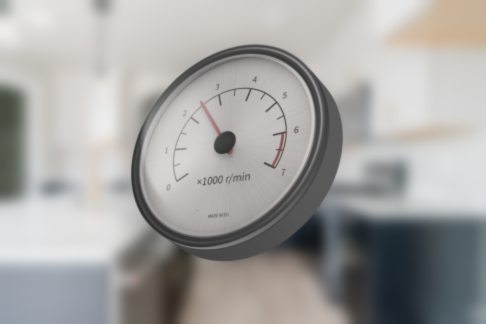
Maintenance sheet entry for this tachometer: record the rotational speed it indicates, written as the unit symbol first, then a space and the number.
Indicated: rpm 2500
